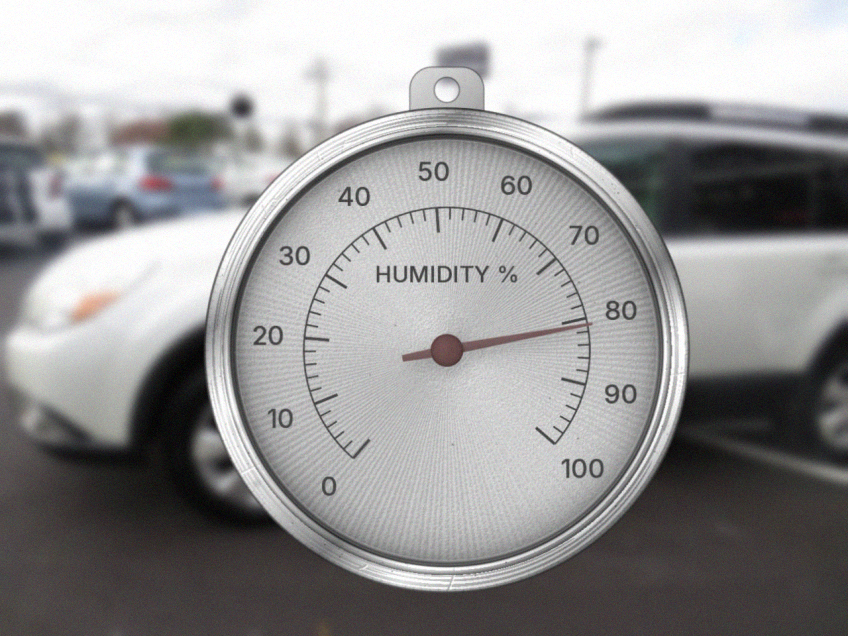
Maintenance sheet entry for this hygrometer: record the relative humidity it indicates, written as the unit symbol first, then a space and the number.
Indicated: % 81
